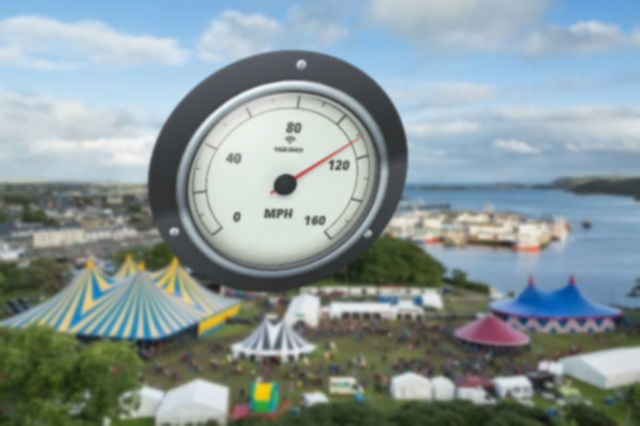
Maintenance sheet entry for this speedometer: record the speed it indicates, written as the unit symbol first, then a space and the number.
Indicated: mph 110
